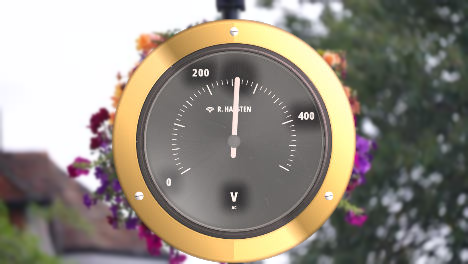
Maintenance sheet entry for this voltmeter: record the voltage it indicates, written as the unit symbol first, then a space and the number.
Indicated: V 260
